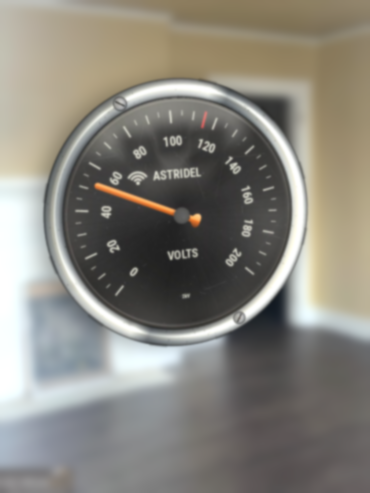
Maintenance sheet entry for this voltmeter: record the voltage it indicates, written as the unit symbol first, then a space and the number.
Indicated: V 52.5
